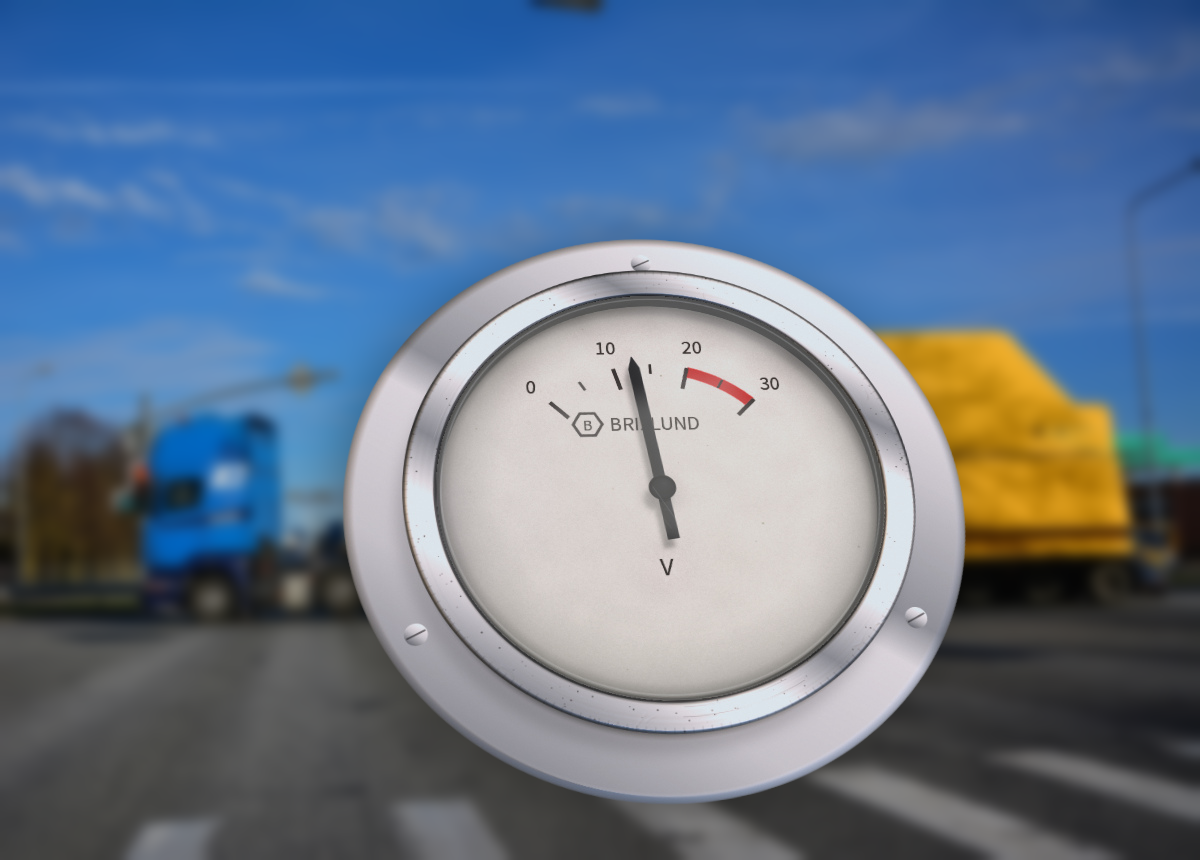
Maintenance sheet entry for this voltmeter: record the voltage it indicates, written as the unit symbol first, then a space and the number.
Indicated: V 12.5
